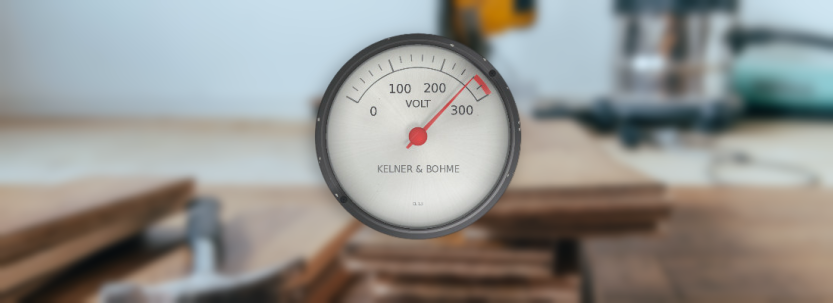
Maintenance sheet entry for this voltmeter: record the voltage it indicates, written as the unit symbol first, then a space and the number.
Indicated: V 260
